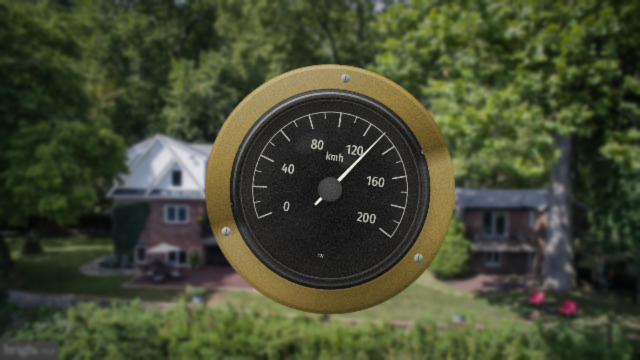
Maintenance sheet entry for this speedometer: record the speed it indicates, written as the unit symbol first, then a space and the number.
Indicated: km/h 130
